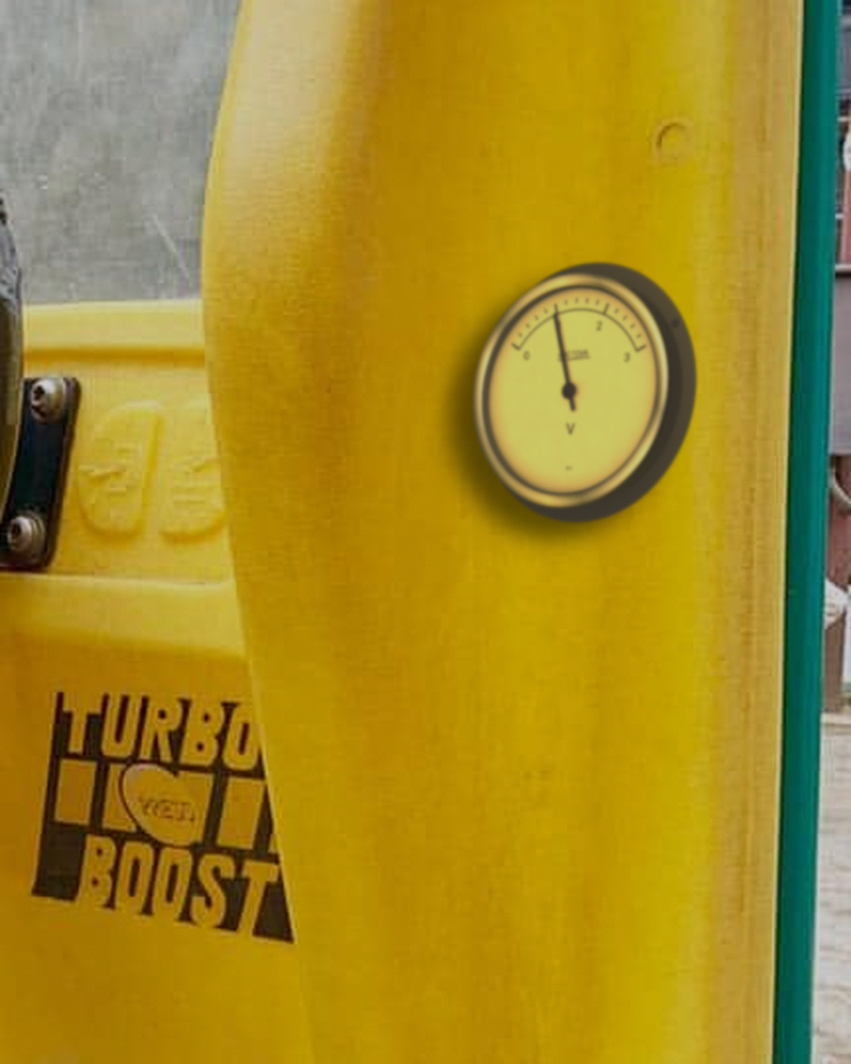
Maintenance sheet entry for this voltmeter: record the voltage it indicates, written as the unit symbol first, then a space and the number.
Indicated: V 1
